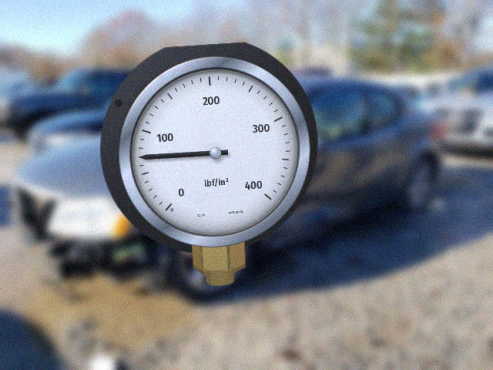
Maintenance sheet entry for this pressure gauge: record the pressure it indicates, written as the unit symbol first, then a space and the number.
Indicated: psi 70
